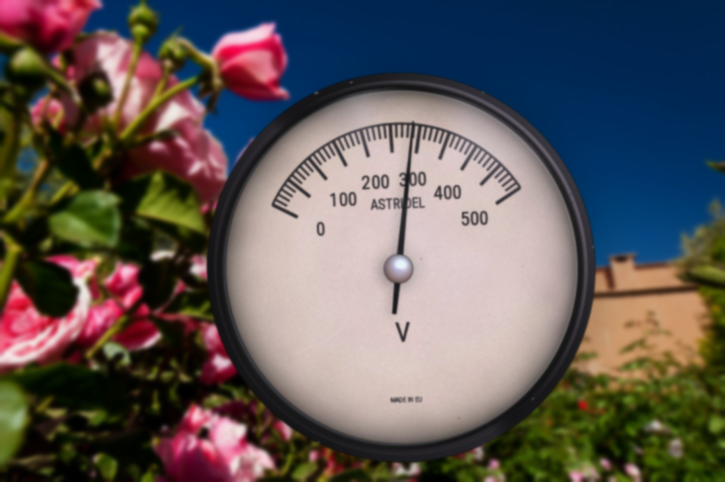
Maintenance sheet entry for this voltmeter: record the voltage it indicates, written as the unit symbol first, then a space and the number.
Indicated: V 290
